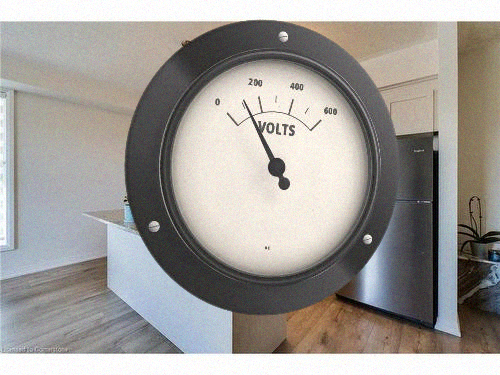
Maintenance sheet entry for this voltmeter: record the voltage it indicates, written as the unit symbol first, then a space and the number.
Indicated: V 100
